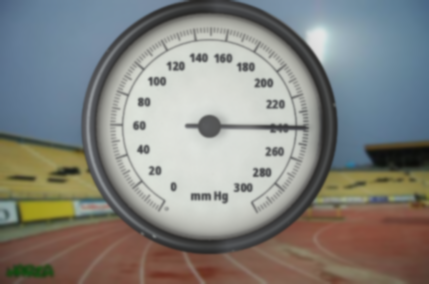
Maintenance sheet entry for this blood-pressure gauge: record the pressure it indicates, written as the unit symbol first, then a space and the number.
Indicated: mmHg 240
